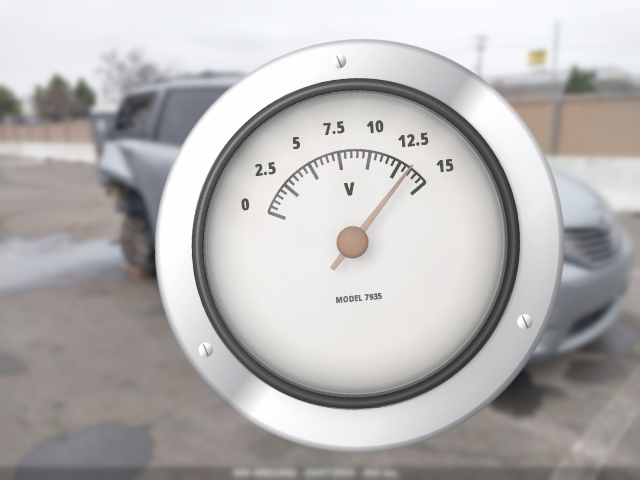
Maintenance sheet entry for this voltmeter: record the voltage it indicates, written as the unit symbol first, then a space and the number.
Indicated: V 13.5
